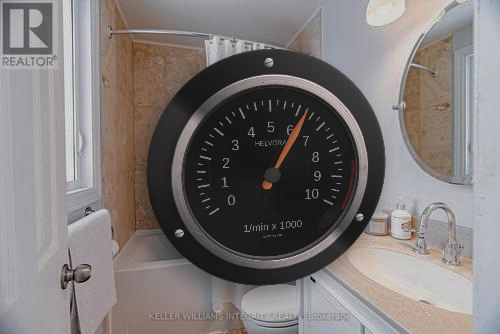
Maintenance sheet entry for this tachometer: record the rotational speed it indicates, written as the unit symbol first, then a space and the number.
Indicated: rpm 6250
